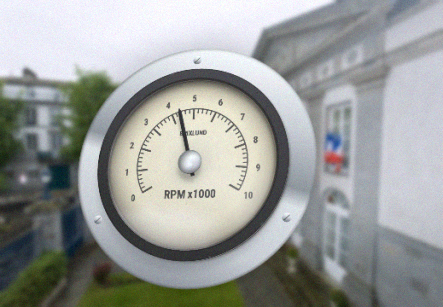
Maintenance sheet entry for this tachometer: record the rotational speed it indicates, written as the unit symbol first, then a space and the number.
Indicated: rpm 4400
